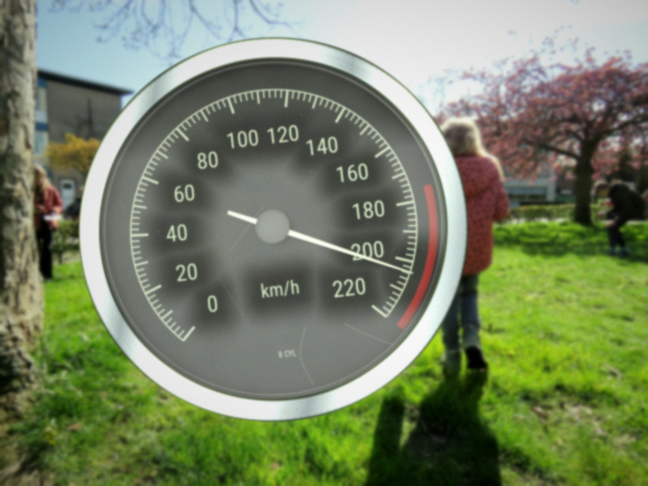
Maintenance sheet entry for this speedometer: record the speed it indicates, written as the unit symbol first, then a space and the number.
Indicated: km/h 204
